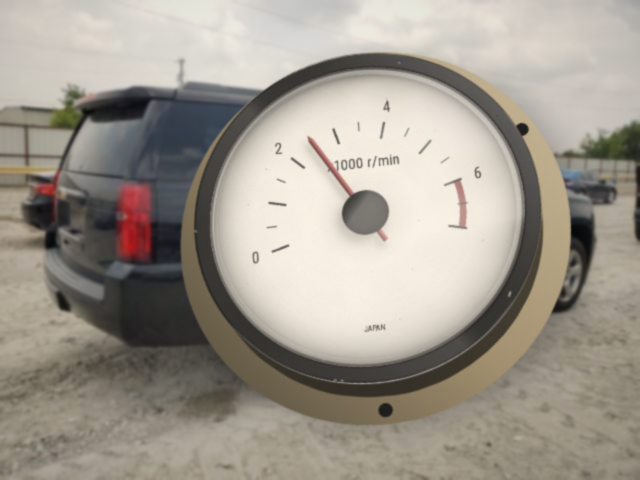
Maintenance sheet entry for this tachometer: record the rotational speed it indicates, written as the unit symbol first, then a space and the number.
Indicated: rpm 2500
